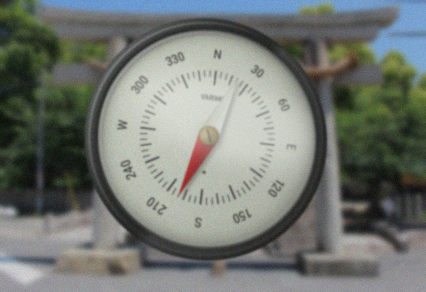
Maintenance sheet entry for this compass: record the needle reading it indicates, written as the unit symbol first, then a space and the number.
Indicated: ° 200
